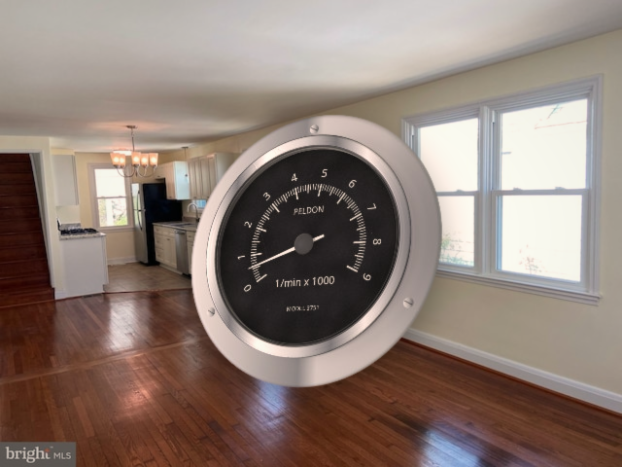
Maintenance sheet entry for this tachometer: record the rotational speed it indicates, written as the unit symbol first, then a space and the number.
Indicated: rpm 500
